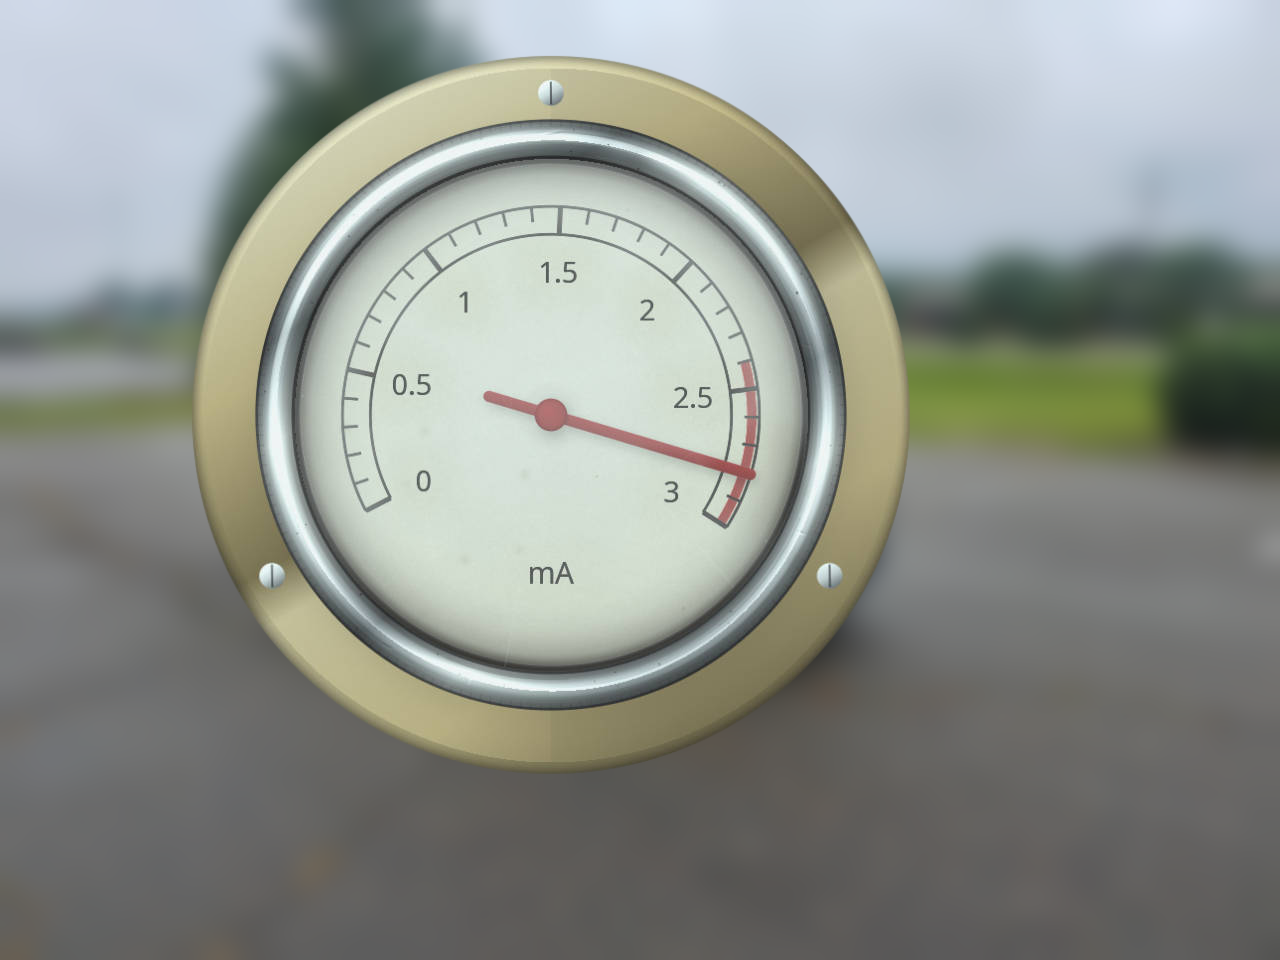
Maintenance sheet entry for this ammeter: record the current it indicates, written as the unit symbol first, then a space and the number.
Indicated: mA 2.8
